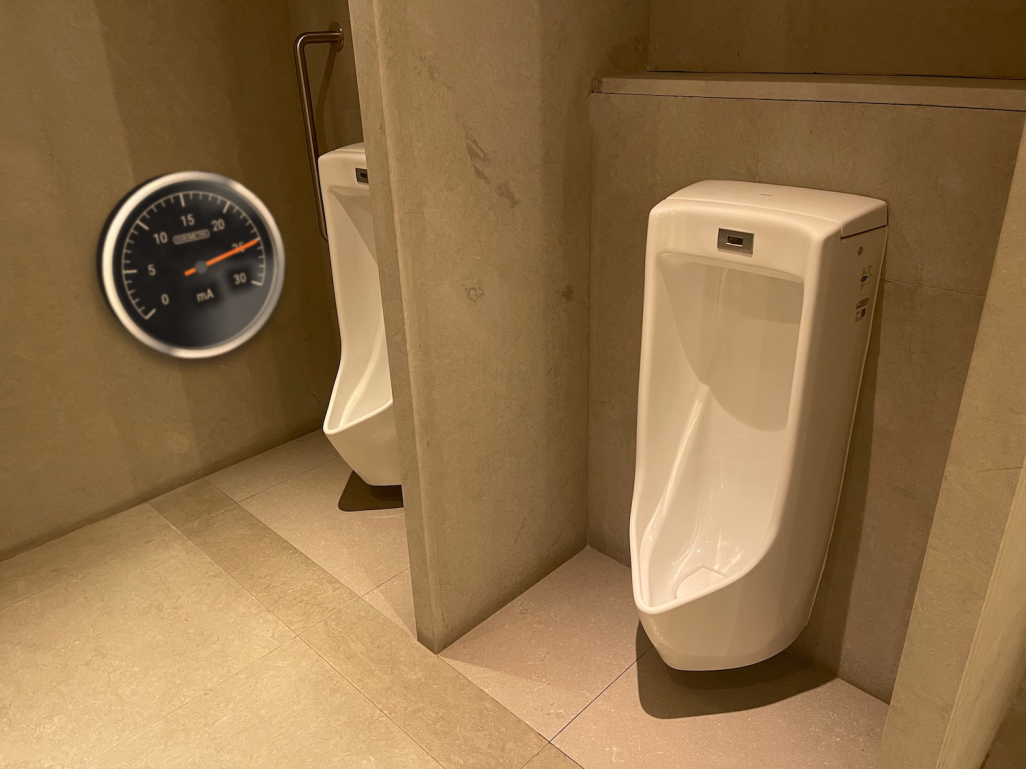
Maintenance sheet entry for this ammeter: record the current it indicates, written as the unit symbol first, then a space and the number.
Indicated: mA 25
